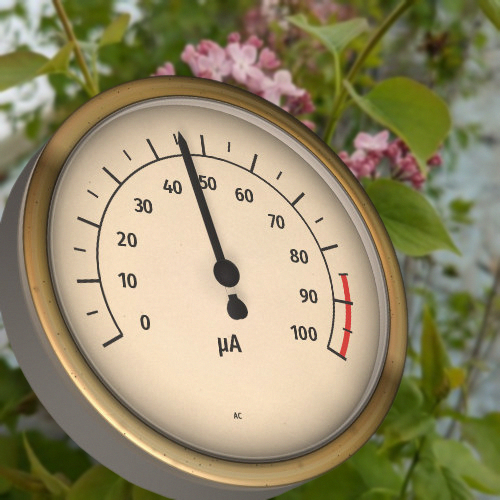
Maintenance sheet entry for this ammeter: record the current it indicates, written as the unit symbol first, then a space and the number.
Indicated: µA 45
